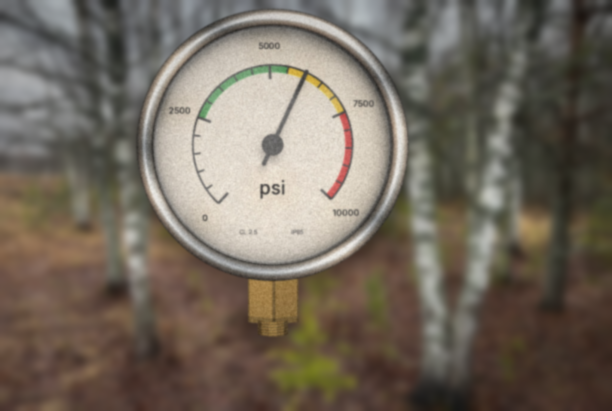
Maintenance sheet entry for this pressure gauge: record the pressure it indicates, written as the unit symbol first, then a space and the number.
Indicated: psi 6000
